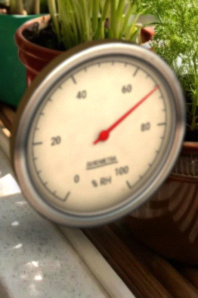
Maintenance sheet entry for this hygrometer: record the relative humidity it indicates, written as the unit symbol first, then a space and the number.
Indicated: % 68
